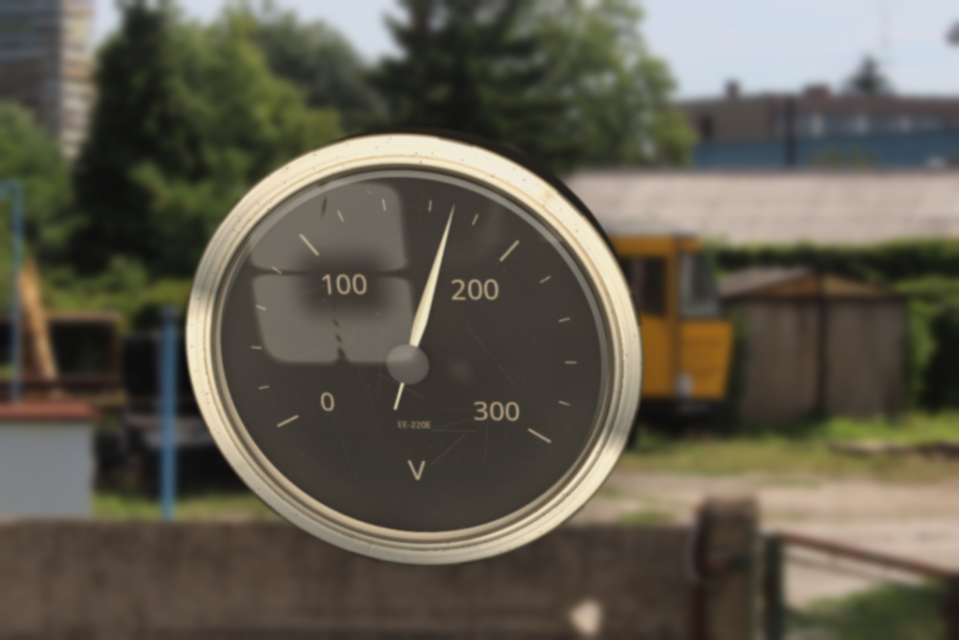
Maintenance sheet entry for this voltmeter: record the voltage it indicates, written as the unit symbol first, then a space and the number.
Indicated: V 170
